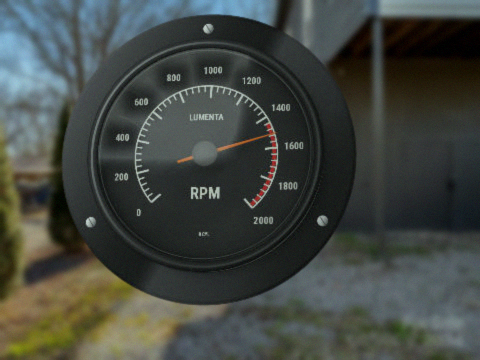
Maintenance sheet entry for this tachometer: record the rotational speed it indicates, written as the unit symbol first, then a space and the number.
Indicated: rpm 1520
